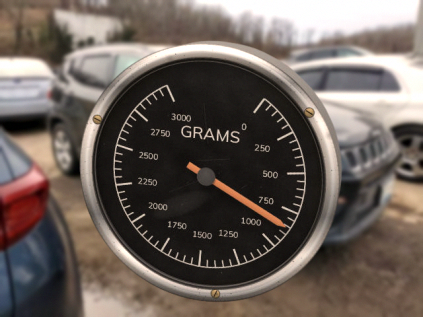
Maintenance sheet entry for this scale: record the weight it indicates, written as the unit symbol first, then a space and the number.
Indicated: g 850
